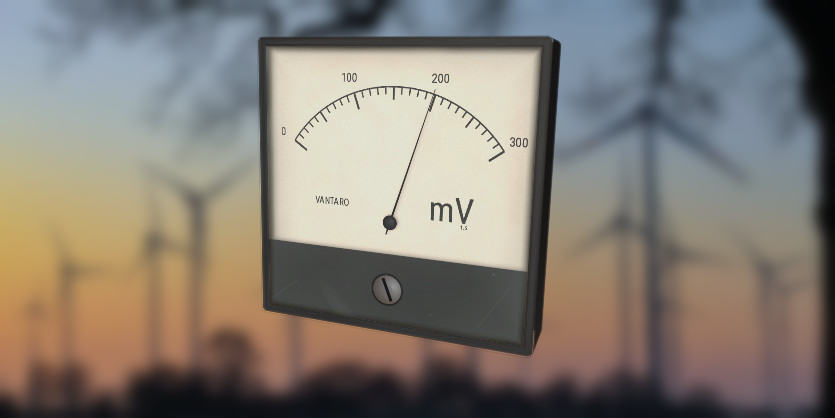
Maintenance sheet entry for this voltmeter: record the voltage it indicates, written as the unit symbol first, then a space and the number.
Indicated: mV 200
